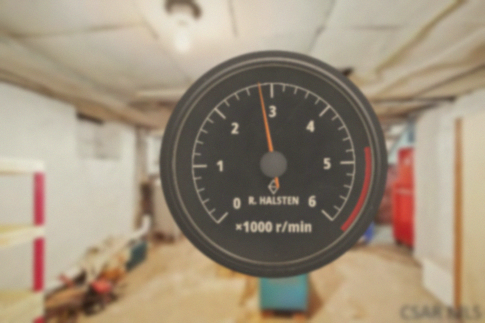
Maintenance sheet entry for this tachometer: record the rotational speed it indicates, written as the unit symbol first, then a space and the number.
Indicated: rpm 2800
